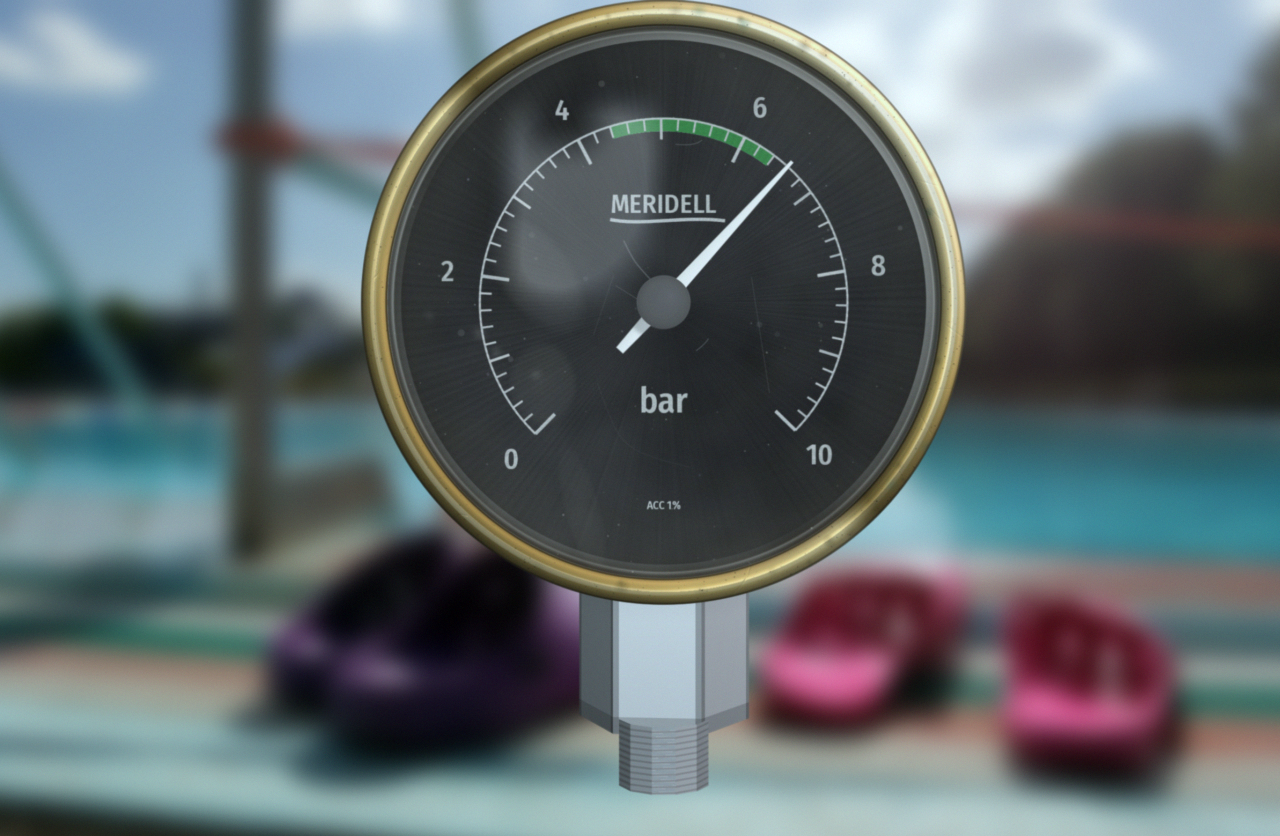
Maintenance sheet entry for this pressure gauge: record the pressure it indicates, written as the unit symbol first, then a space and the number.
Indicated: bar 6.6
